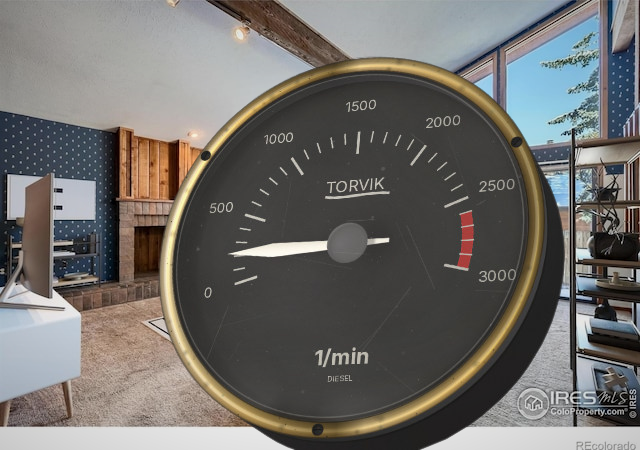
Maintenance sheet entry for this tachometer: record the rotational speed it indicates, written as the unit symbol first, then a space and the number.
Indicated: rpm 200
